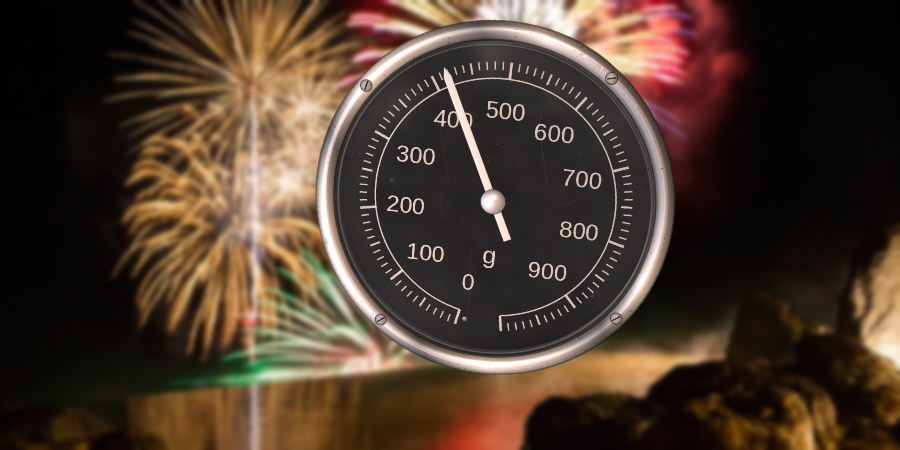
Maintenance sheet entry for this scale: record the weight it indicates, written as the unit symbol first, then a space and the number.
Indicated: g 420
